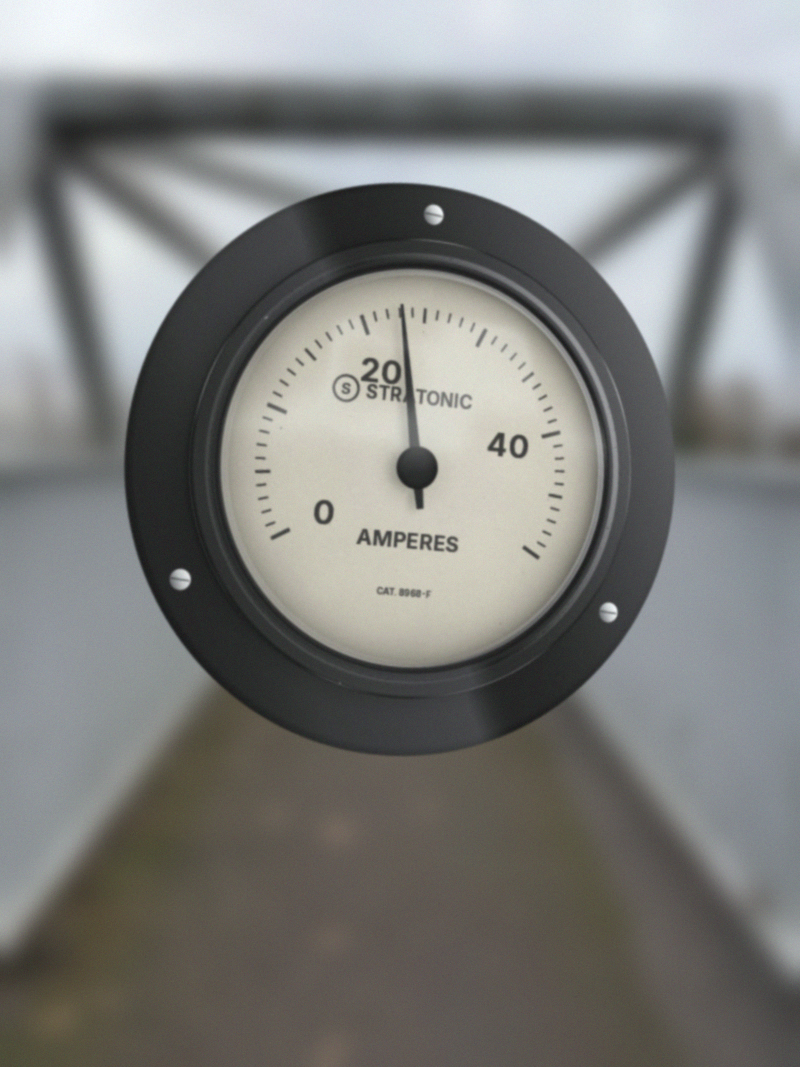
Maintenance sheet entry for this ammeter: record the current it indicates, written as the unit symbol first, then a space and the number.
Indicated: A 23
